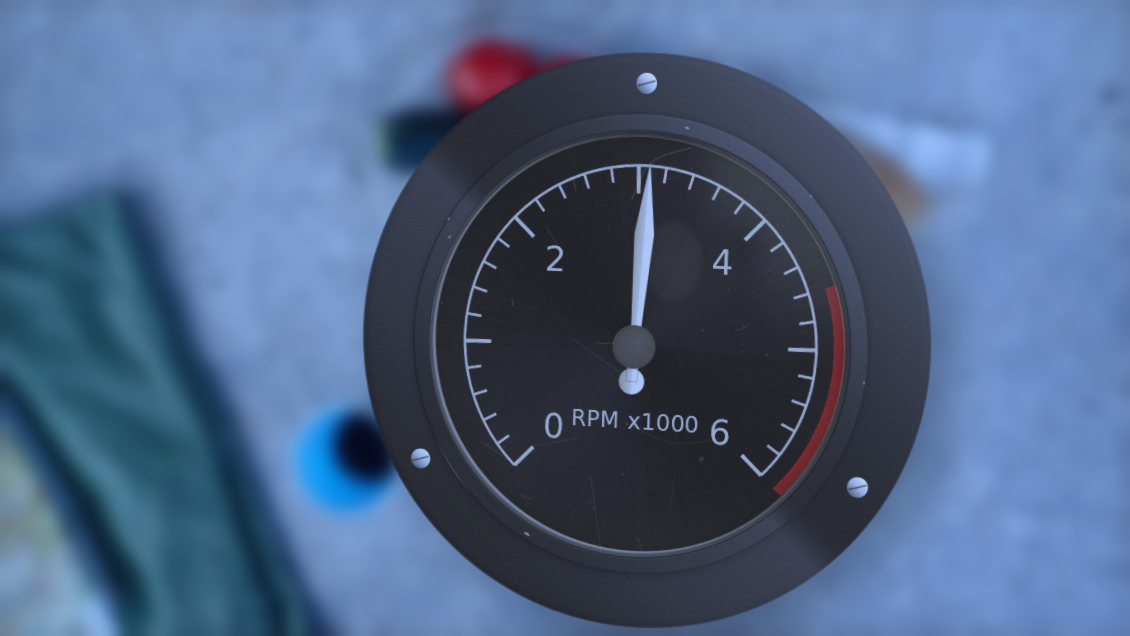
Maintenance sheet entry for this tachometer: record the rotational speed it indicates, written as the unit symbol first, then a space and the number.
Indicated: rpm 3100
